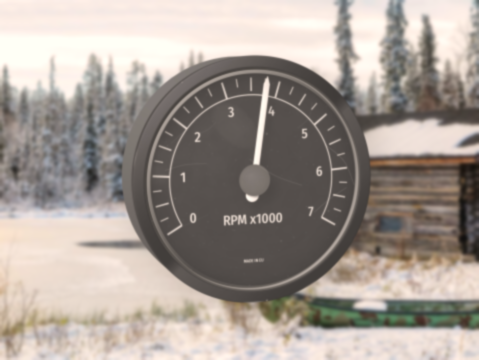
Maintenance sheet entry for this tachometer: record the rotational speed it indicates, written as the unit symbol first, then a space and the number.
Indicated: rpm 3750
